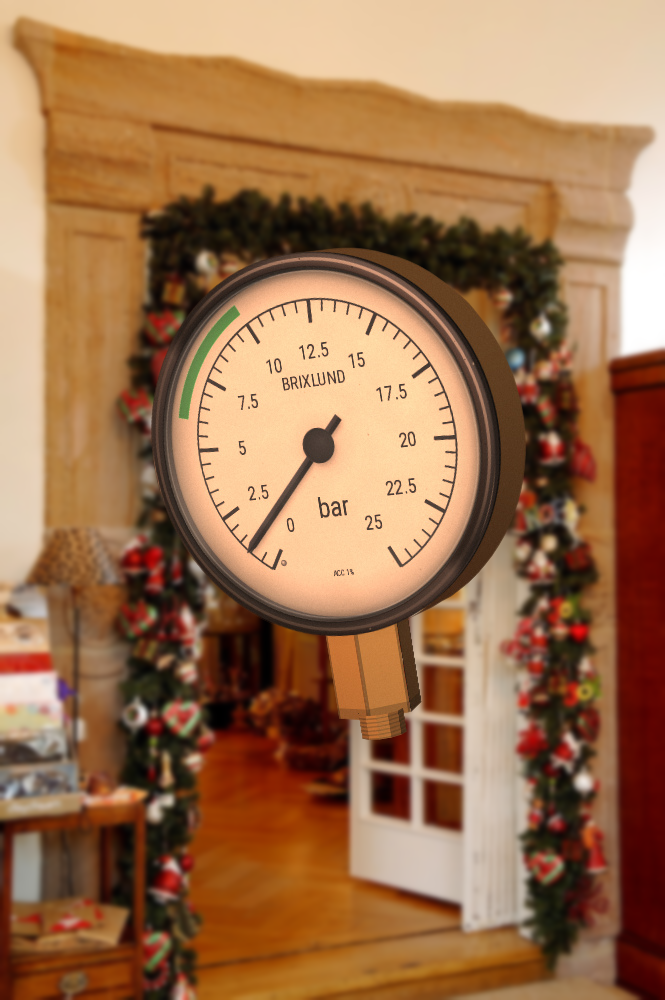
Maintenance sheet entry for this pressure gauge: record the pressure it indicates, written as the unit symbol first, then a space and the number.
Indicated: bar 1
